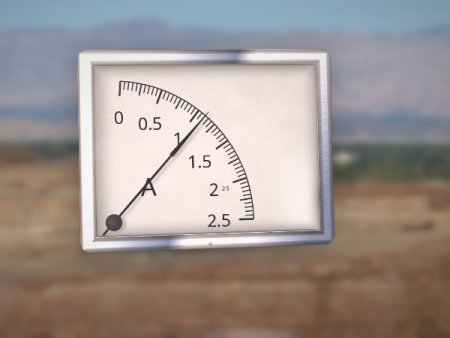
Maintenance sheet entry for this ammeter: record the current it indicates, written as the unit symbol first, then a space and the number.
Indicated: A 1.1
